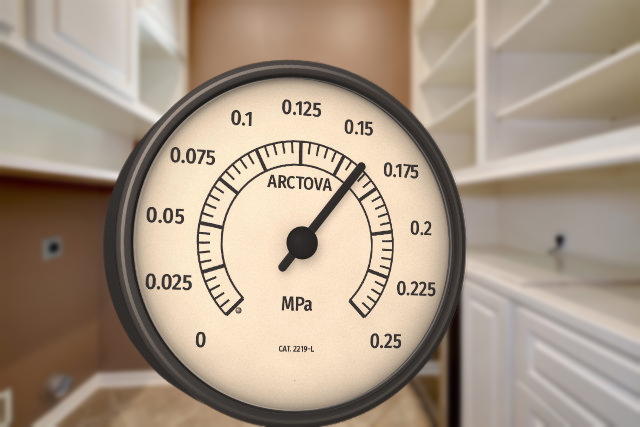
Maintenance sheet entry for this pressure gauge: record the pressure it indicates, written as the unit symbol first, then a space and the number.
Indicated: MPa 0.16
